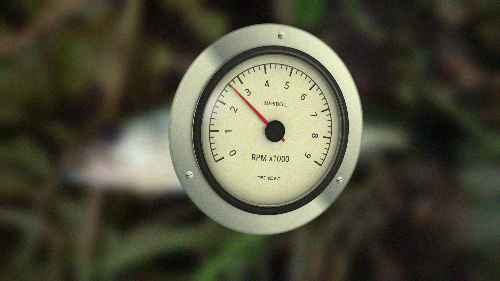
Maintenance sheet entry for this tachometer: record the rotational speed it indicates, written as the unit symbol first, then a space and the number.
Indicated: rpm 2600
